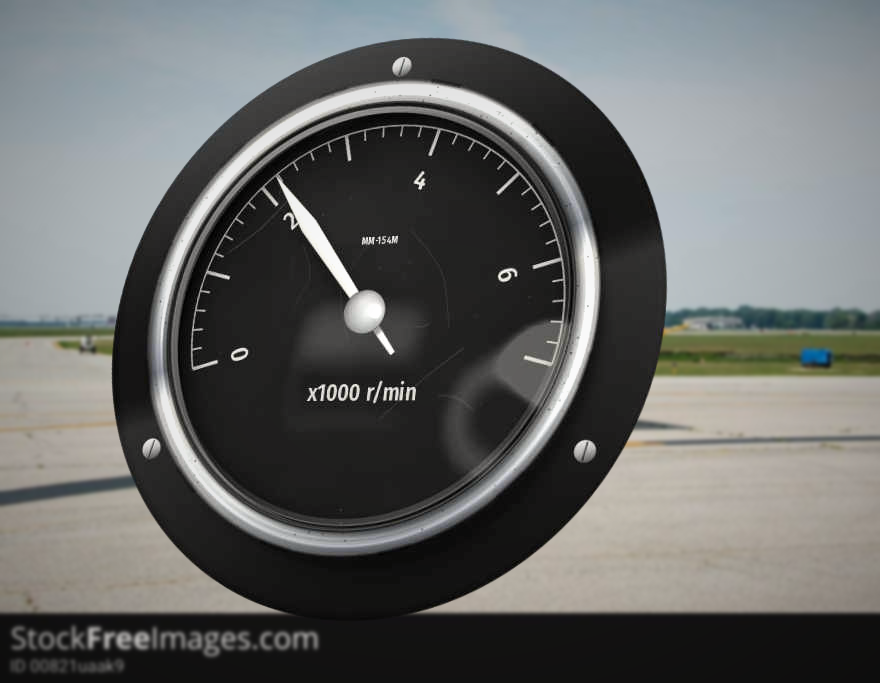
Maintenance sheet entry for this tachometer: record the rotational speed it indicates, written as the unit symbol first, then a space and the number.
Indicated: rpm 2200
